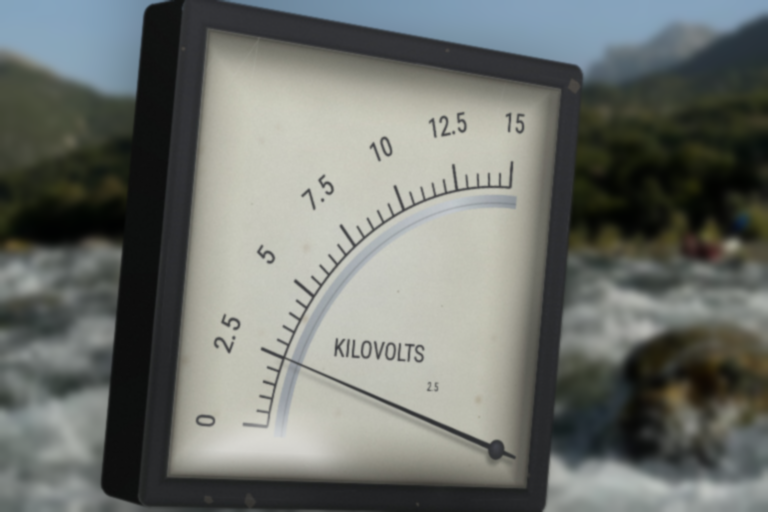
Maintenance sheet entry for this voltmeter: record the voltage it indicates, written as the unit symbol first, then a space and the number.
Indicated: kV 2.5
